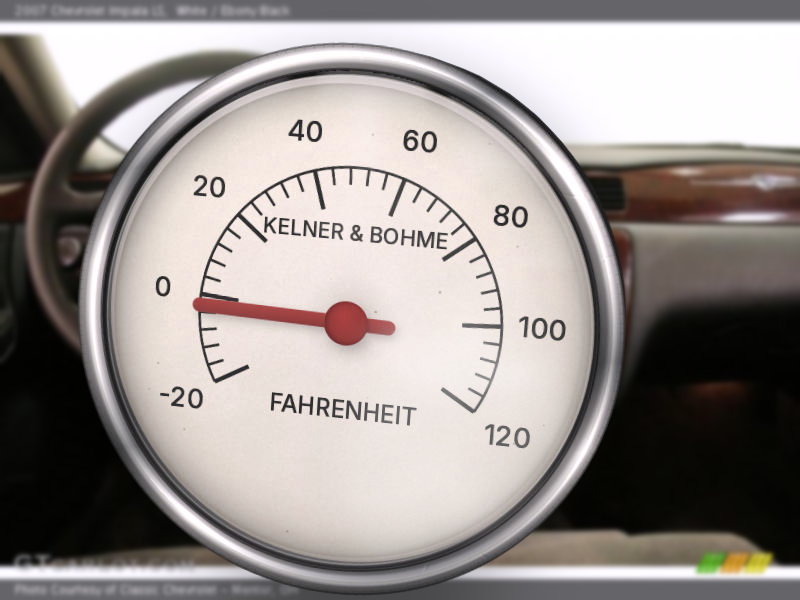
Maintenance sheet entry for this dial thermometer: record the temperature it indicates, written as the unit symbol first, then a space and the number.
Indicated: °F -2
